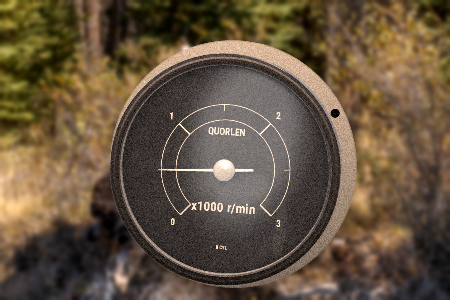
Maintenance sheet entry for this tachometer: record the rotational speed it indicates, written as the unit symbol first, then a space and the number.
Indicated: rpm 500
